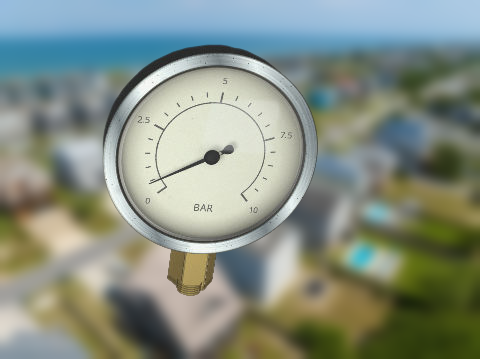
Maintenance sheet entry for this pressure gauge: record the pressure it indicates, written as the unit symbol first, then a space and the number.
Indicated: bar 0.5
